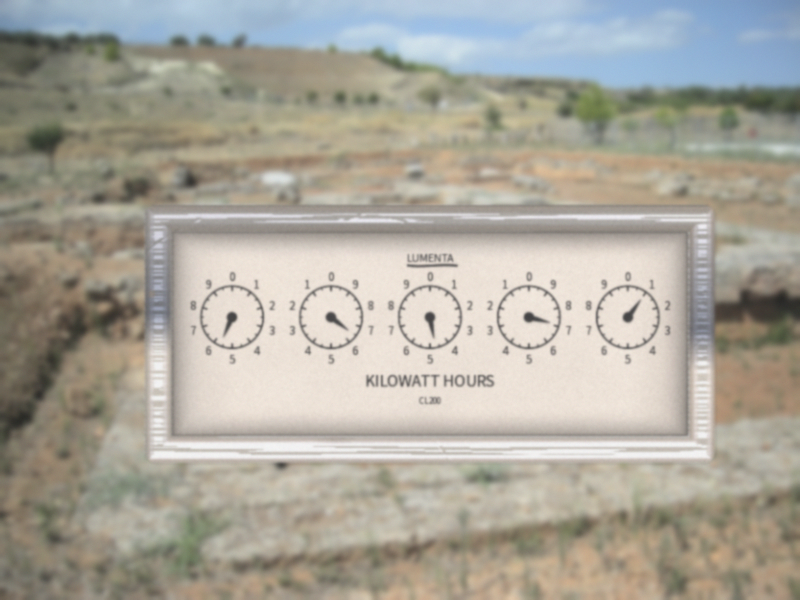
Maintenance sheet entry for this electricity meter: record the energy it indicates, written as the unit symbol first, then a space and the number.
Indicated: kWh 56471
